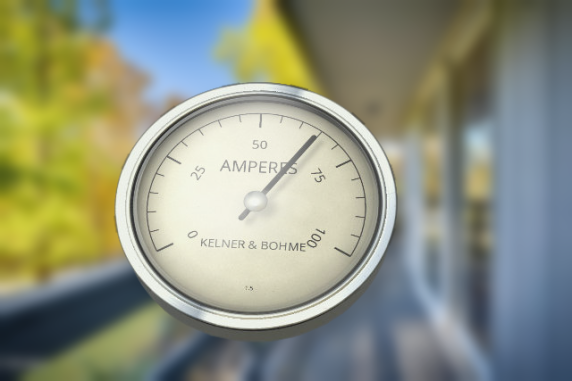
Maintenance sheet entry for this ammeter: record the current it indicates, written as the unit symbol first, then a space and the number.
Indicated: A 65
